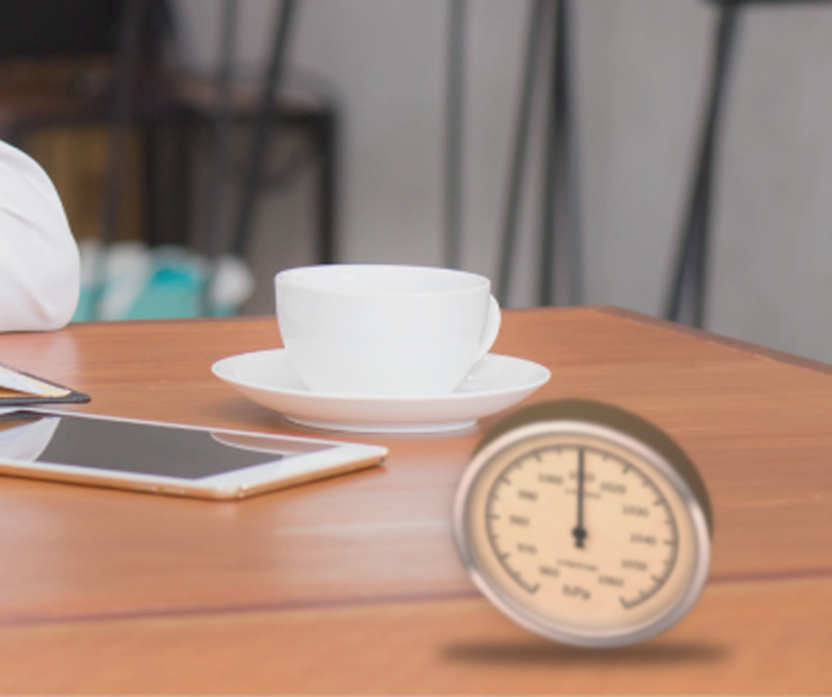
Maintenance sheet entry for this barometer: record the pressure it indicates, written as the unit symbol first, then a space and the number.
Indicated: hPa 1010
